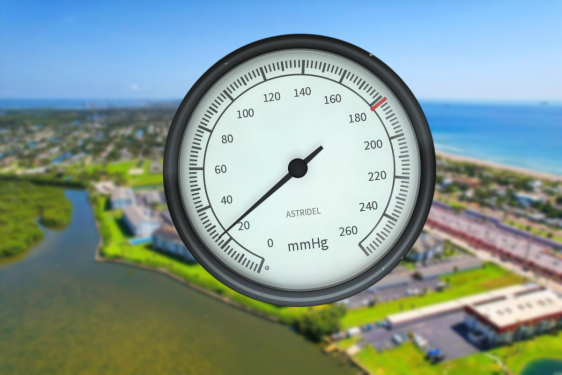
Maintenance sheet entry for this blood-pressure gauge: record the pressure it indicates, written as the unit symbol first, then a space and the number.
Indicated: mmHg 24
